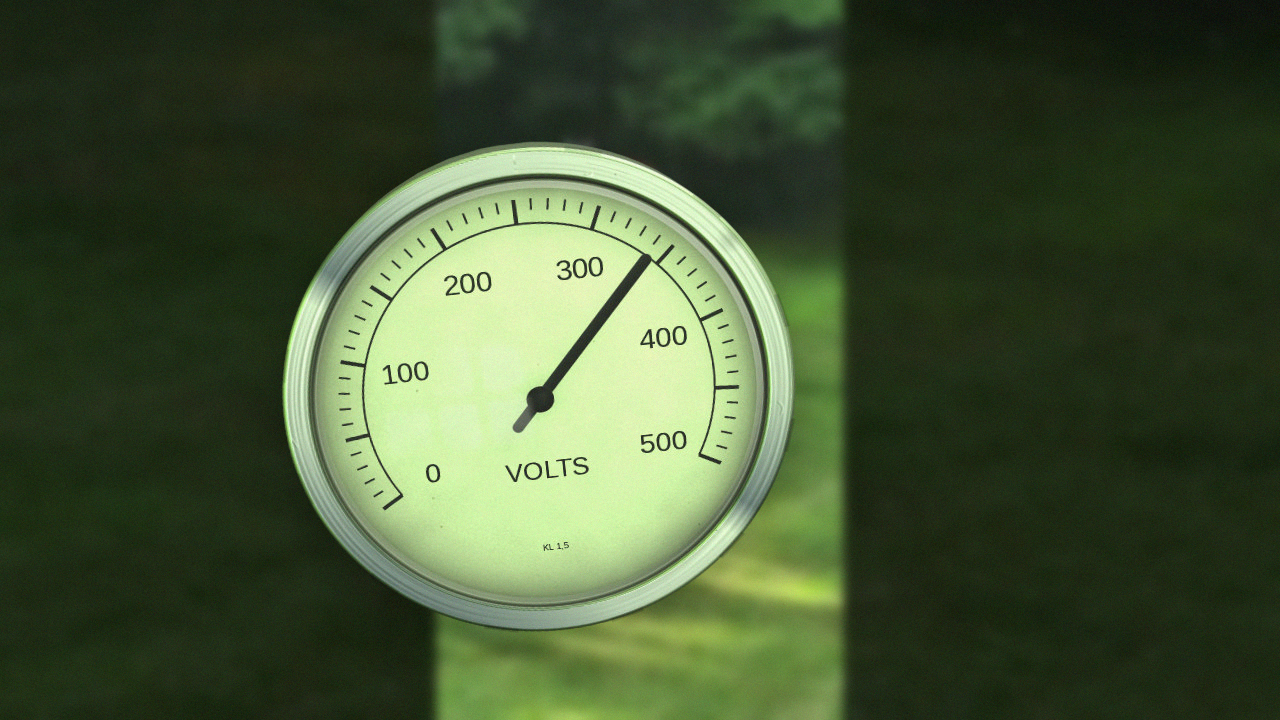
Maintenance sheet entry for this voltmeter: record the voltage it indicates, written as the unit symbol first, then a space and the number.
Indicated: V 340
